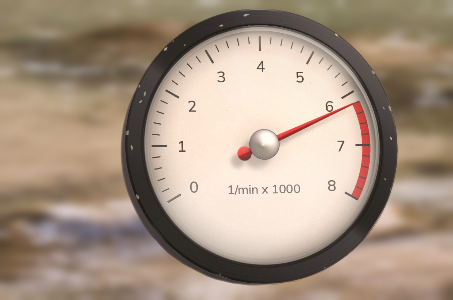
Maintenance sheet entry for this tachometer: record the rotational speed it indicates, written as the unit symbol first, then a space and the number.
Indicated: rpm 6200
